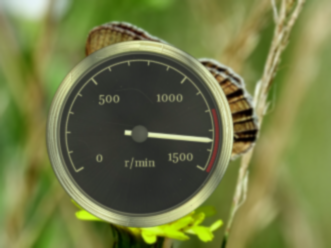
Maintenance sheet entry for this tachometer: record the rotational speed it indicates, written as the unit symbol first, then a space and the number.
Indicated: rpm 1350
